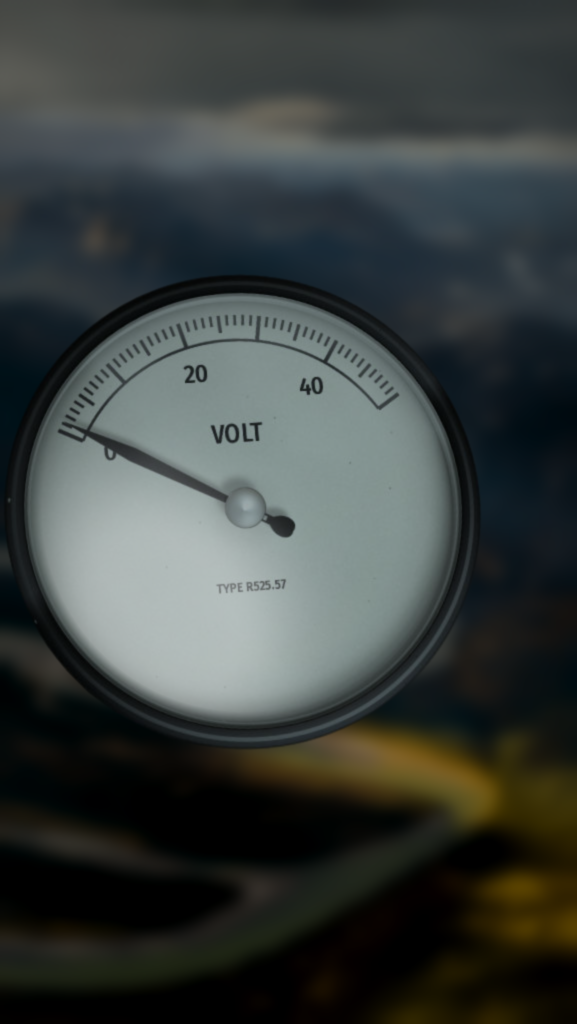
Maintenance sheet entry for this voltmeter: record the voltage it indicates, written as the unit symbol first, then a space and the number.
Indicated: V 1
